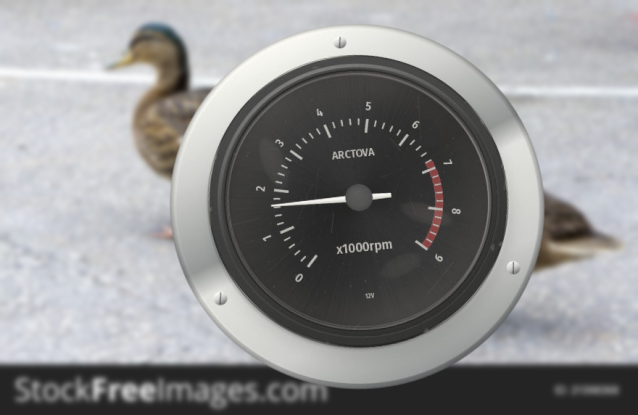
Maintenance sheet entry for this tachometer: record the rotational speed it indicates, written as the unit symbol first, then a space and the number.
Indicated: rpm 1600
